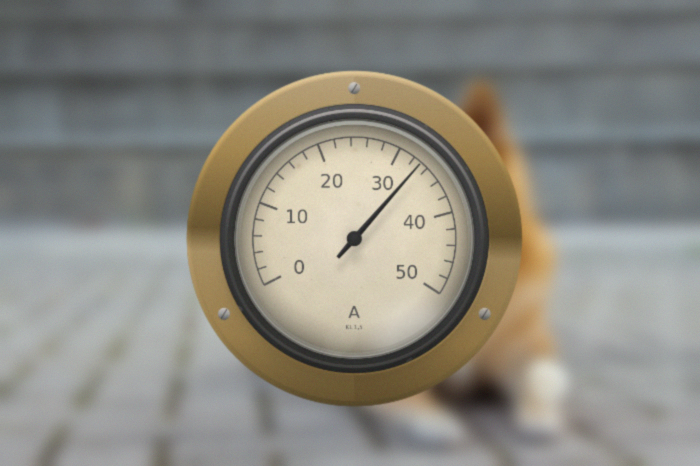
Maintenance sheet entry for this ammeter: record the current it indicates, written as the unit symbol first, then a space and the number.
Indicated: A 33
